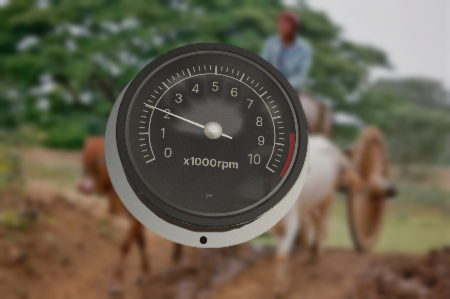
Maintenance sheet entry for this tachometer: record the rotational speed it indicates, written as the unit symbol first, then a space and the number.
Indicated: rpm 2000
